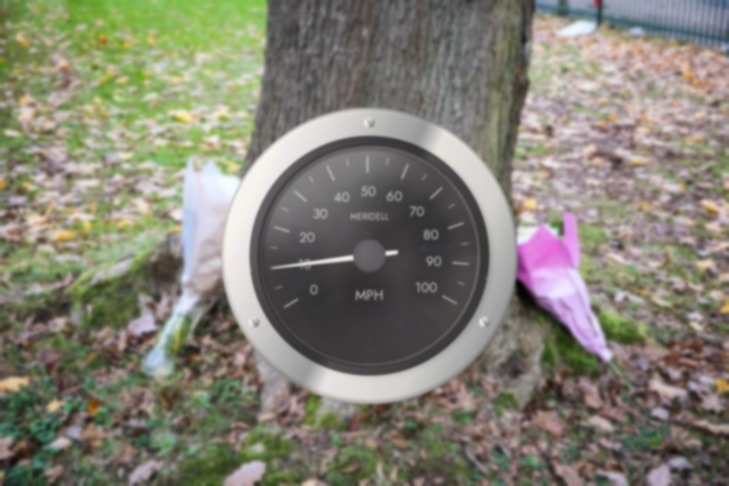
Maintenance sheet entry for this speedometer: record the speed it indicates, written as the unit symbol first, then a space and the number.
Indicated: mph 10
